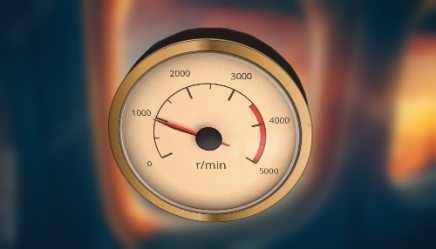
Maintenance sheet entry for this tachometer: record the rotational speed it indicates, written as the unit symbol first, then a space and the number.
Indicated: rpm 1000
